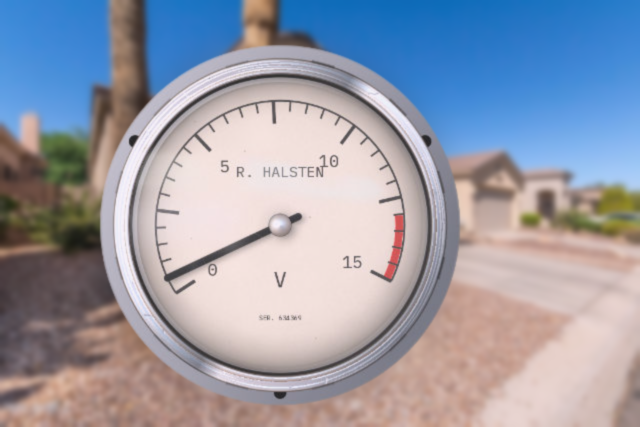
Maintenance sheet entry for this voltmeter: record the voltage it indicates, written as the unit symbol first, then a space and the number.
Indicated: V 0.5
